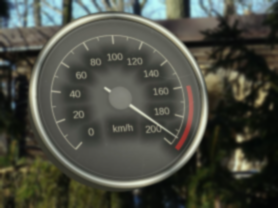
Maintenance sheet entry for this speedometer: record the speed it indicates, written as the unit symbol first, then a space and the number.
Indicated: km/h 195
